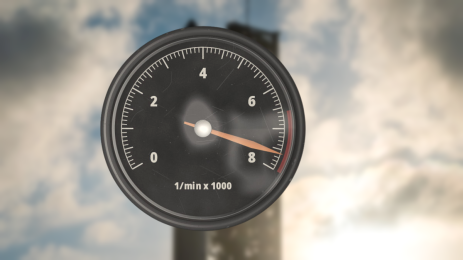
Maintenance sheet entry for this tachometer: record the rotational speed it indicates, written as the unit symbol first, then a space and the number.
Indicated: rpm 7600
